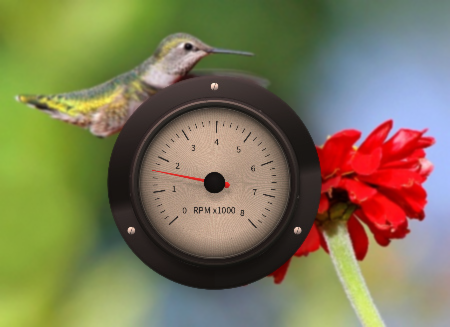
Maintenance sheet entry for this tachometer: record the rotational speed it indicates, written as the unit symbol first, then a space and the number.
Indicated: rpm 1600
